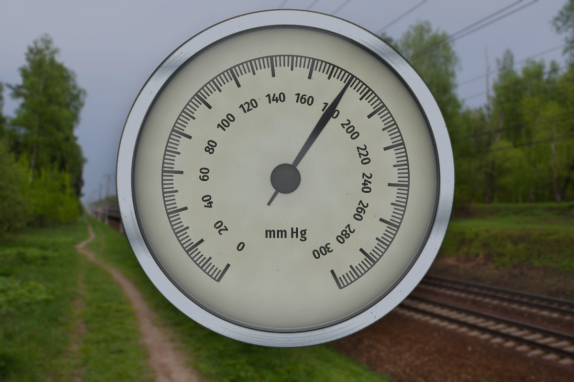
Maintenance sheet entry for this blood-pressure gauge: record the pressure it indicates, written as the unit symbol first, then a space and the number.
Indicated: mmHg 180
